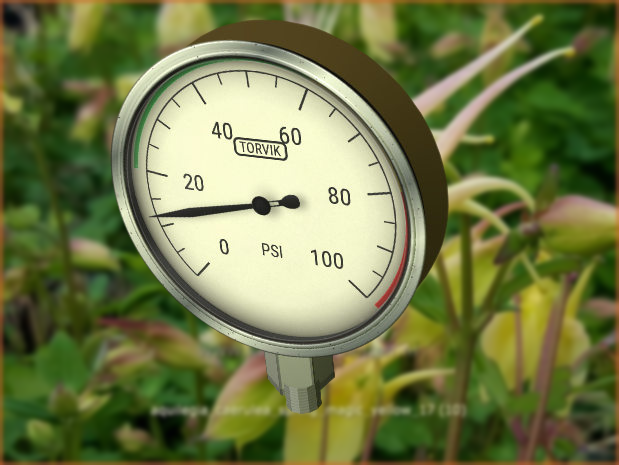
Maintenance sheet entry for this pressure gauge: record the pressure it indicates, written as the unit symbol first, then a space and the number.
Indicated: psi 12.5
